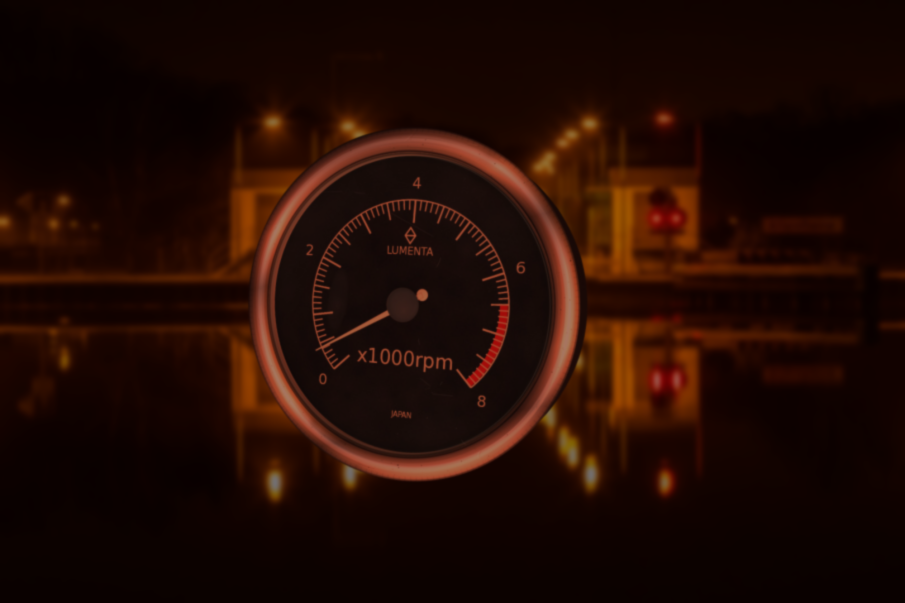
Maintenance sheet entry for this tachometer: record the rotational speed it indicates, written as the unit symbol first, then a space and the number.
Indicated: rpm 400
